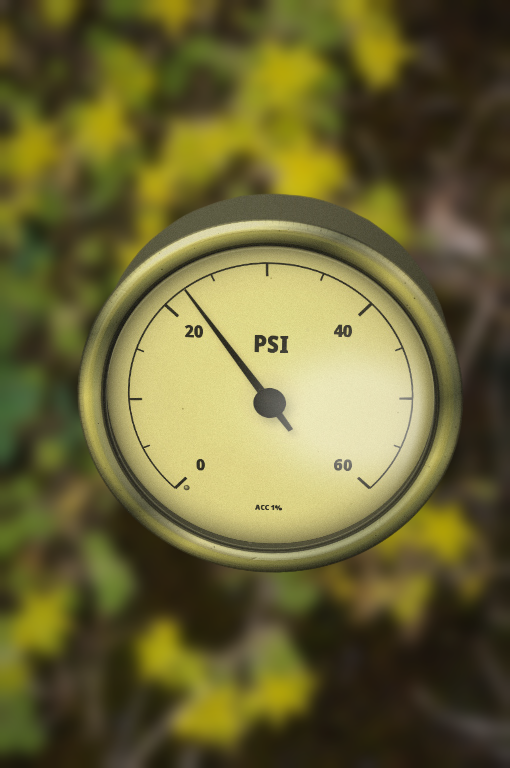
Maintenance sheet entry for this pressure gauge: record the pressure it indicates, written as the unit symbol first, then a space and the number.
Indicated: psi 22.5
